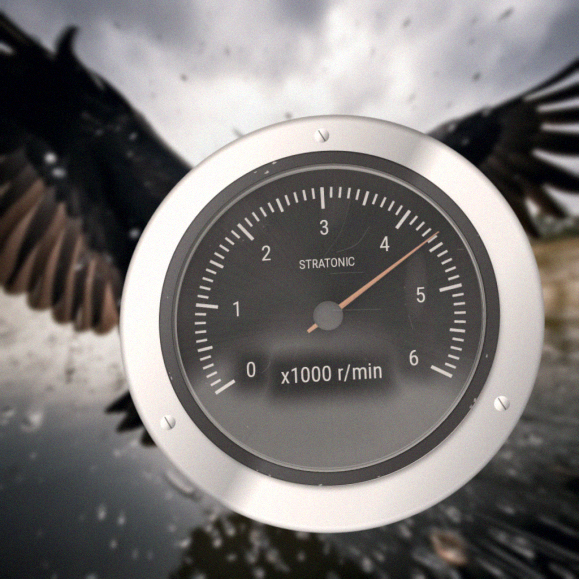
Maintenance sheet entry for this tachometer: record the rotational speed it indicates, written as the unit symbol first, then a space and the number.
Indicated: rpm 4400
